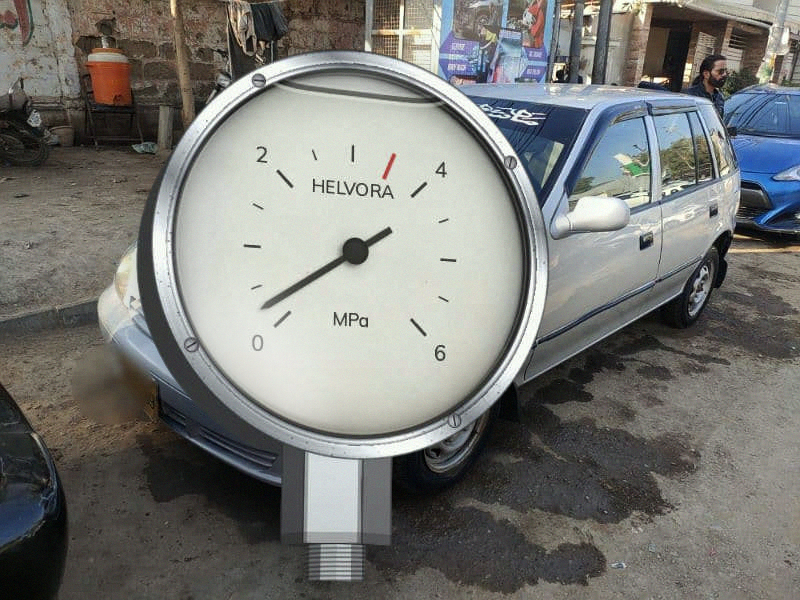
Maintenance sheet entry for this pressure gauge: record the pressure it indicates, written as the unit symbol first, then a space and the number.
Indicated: MPa 0.25
